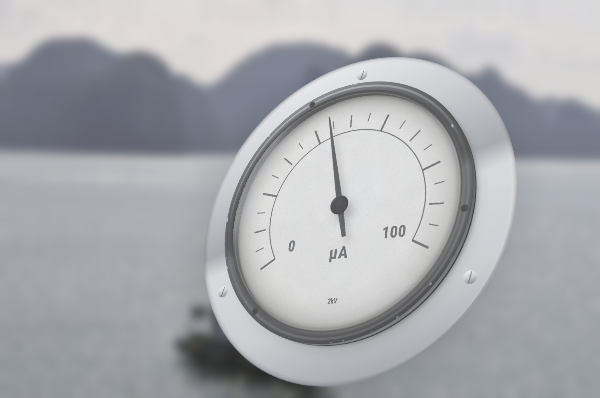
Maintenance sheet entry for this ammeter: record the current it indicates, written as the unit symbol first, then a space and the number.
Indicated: µA 45
